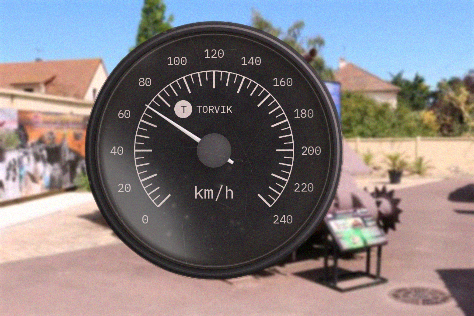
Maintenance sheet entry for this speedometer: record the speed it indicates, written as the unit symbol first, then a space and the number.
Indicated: km/h 70
